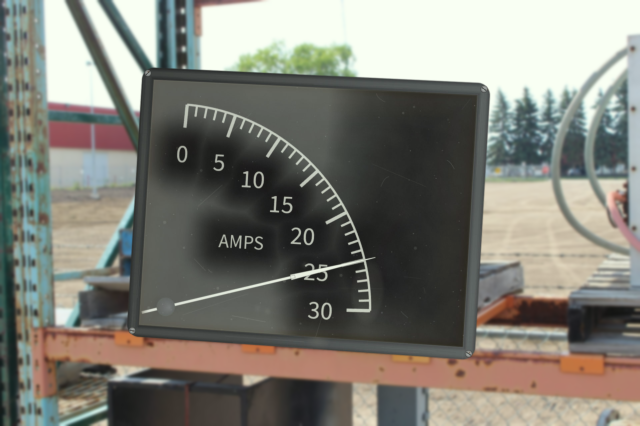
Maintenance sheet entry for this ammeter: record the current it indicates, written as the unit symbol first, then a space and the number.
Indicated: A 25
